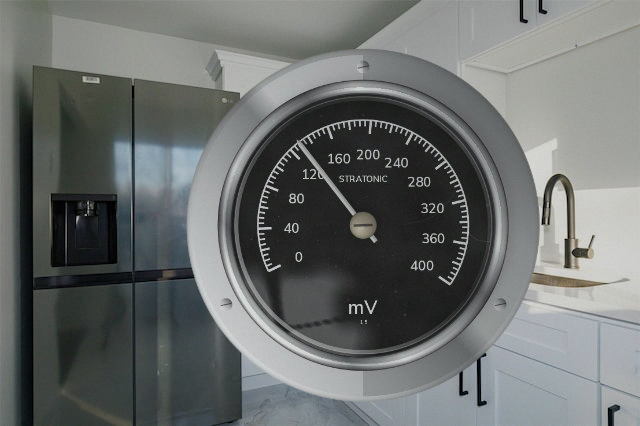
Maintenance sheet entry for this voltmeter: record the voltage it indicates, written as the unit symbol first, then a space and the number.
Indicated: mV 130
